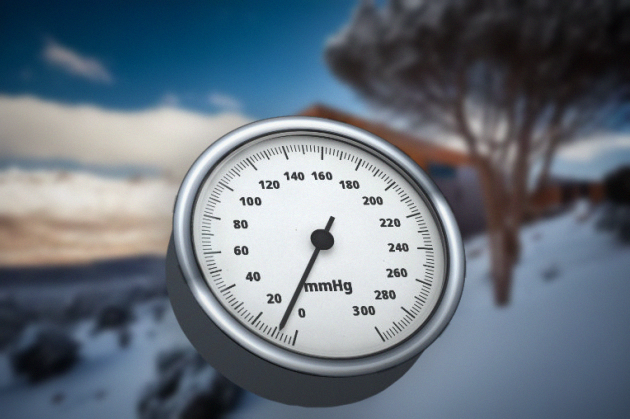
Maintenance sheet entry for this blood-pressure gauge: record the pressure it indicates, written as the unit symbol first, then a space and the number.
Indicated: mmHg 8
